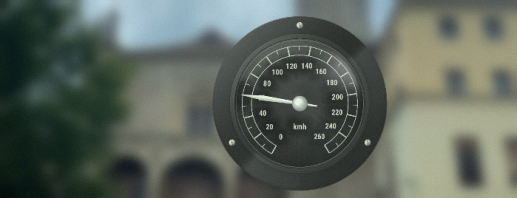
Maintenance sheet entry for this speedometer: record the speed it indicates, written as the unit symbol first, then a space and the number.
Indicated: km/h 60
